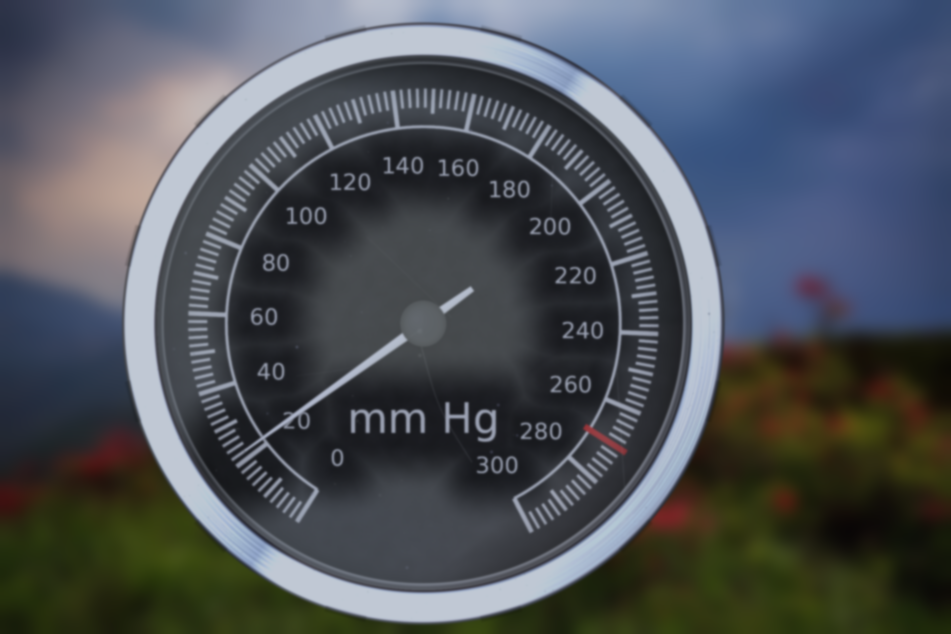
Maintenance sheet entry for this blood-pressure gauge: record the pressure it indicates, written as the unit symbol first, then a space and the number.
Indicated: mmHg 22
